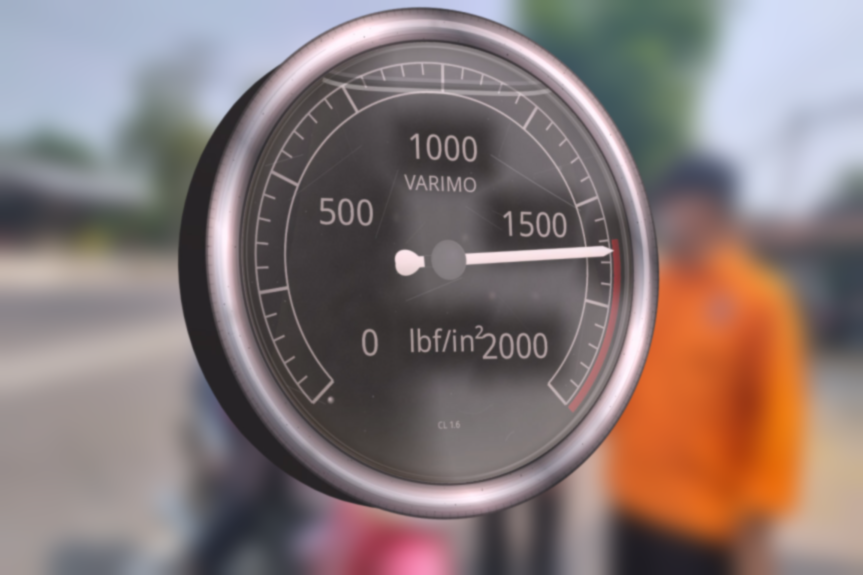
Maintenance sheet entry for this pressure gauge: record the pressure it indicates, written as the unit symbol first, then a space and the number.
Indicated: psi 1625
